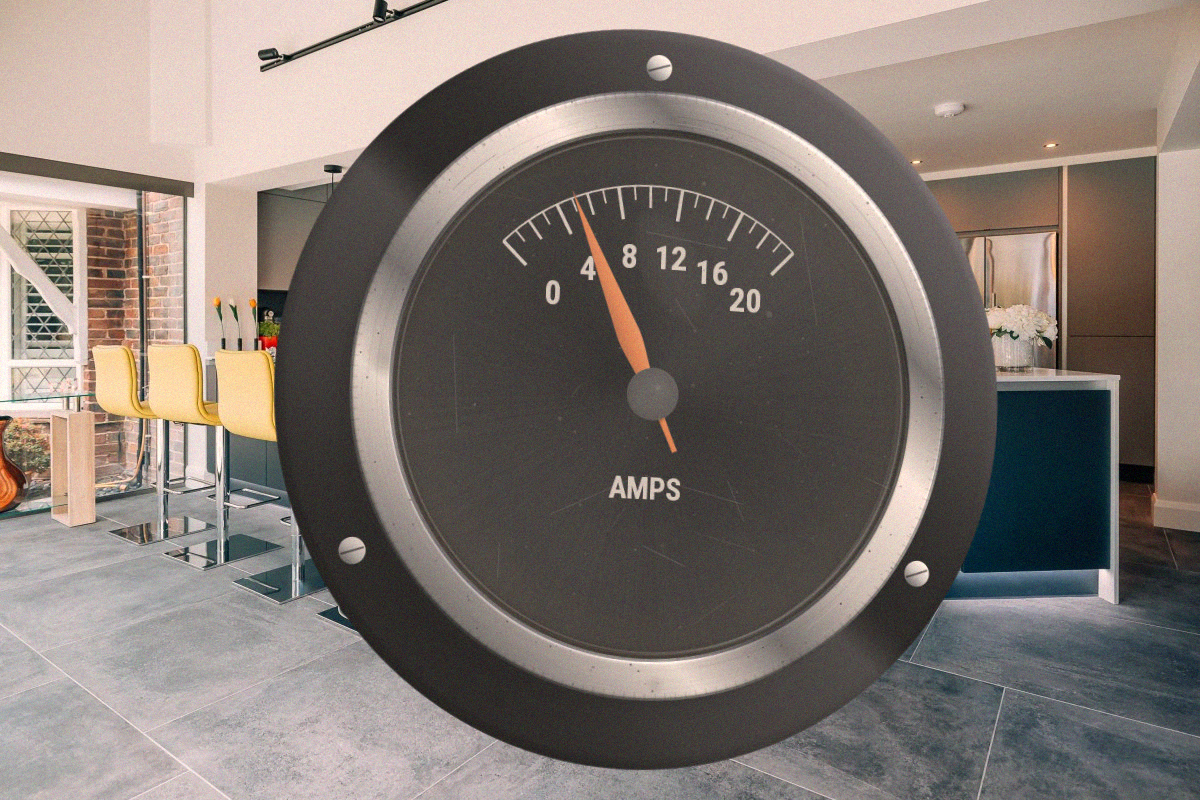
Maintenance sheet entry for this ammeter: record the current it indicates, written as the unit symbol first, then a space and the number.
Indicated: A 5
